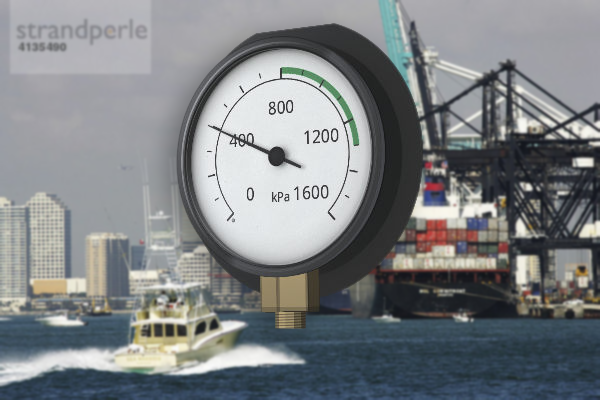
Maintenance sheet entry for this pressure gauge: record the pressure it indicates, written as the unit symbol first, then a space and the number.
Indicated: kPa 400
